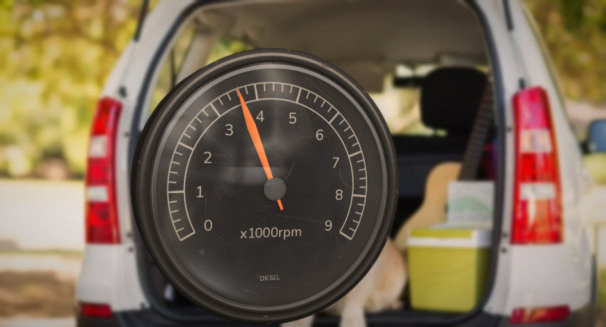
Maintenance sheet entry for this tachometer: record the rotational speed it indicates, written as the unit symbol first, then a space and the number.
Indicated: rpm 3600
